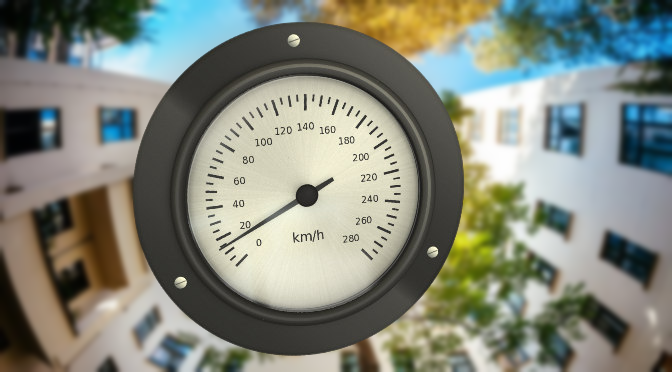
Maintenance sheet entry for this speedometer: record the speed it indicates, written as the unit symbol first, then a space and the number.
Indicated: km/h 15
